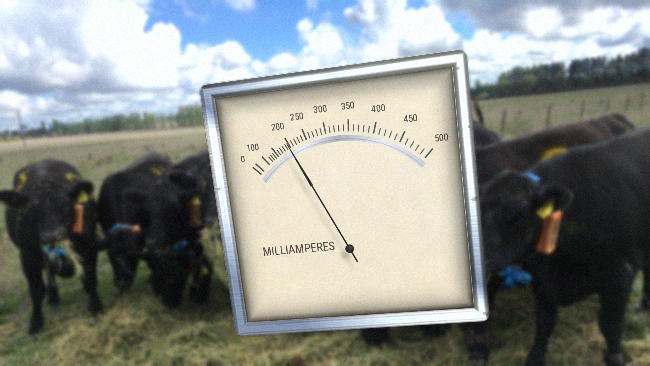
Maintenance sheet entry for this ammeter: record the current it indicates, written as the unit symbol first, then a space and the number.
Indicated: mA 200
